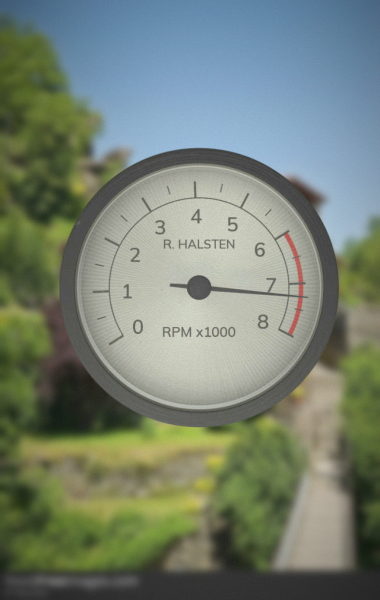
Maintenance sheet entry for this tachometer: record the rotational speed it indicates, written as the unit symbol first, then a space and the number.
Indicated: rpm 7250
